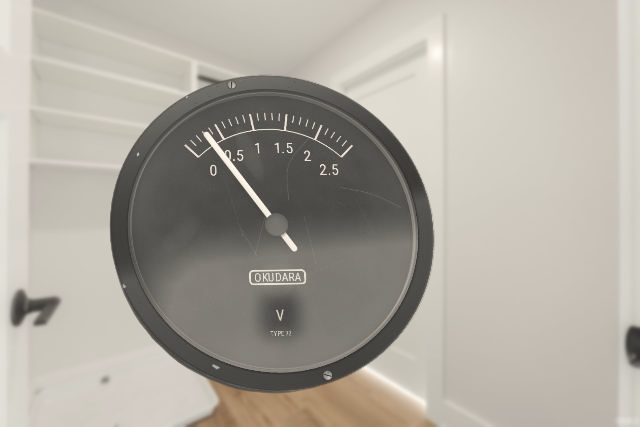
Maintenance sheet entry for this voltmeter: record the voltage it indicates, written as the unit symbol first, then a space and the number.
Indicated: V 0.3
